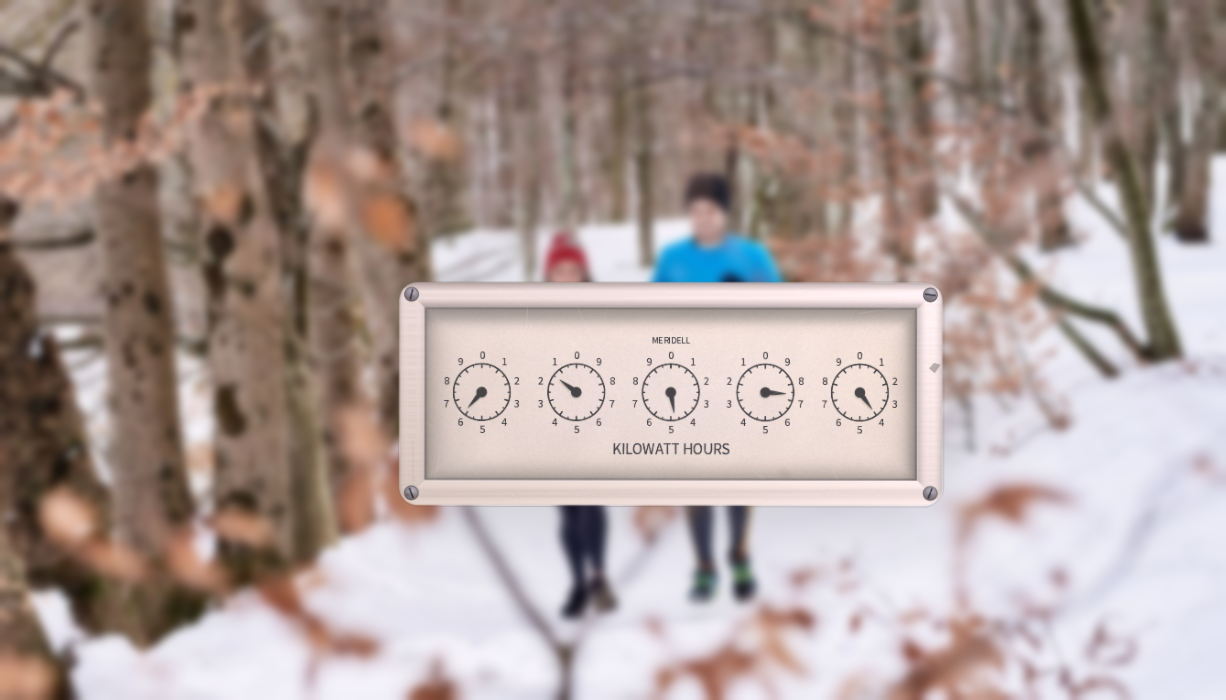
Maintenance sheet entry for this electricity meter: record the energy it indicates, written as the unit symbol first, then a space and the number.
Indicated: kWh 61474
